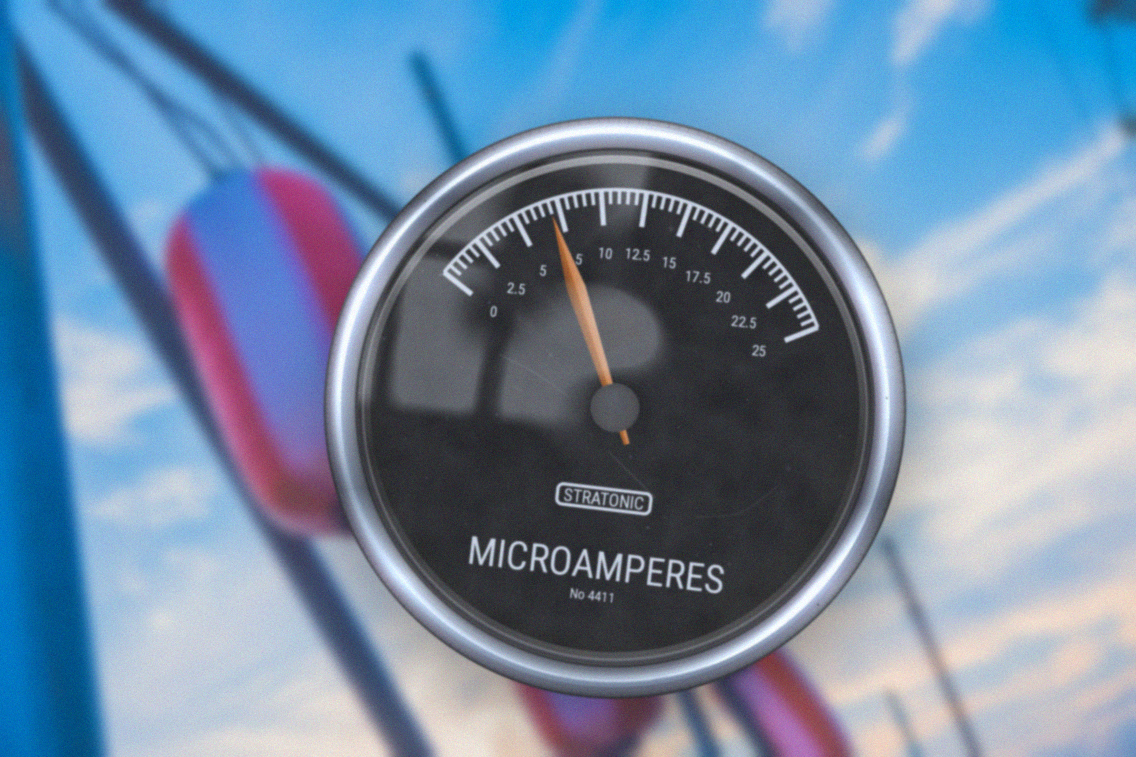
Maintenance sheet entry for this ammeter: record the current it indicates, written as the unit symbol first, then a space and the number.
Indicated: µA 7
